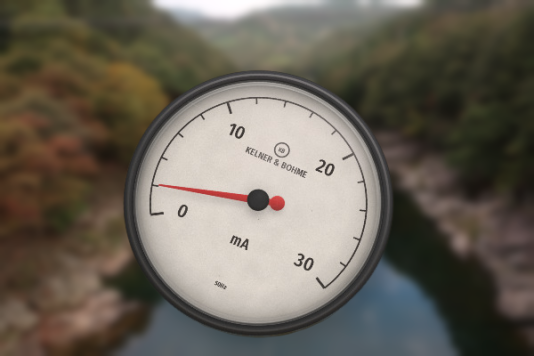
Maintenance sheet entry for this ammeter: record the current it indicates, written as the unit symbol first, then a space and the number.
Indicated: mA 2
